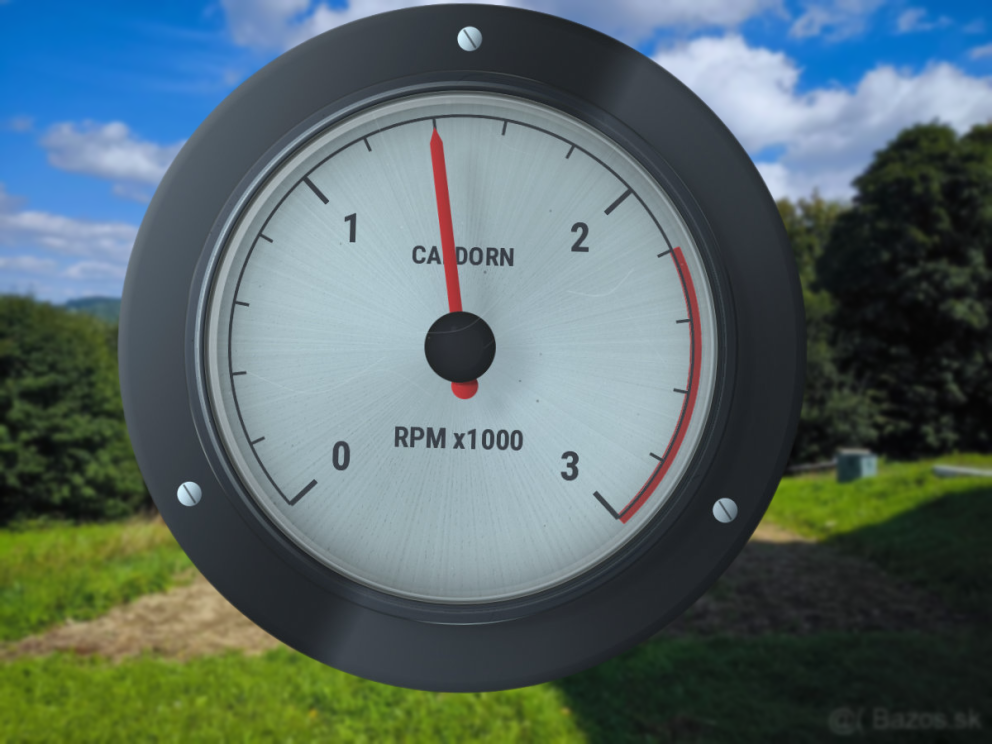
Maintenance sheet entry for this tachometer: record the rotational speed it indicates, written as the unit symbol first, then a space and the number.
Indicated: rpm 1400
